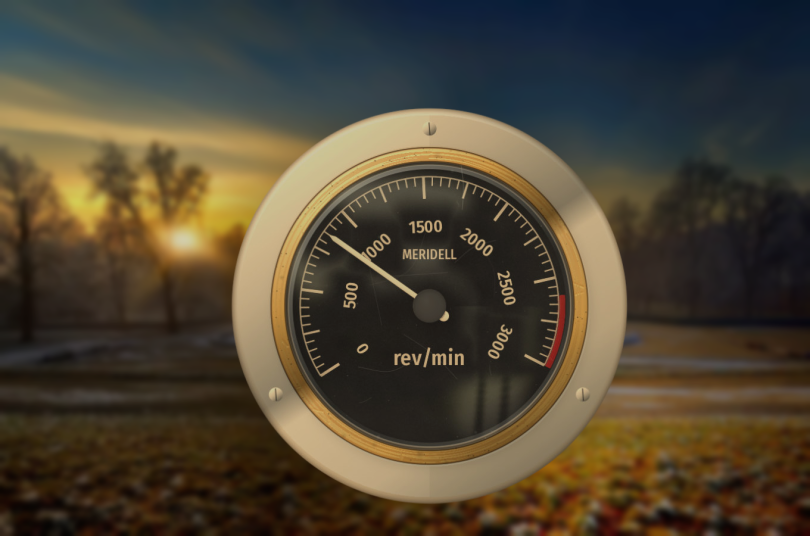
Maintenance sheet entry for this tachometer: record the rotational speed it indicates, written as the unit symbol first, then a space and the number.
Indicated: rpm 850
